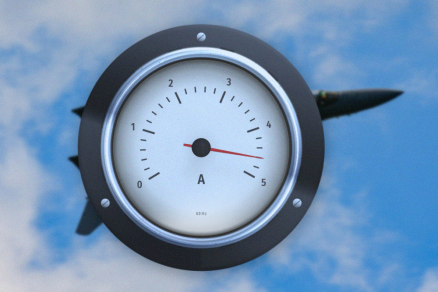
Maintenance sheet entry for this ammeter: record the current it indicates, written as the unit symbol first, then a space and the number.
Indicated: A 4.6
